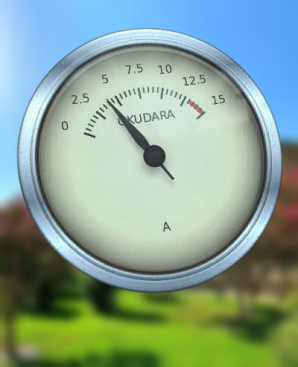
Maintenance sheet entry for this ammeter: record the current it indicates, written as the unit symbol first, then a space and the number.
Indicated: A 4
